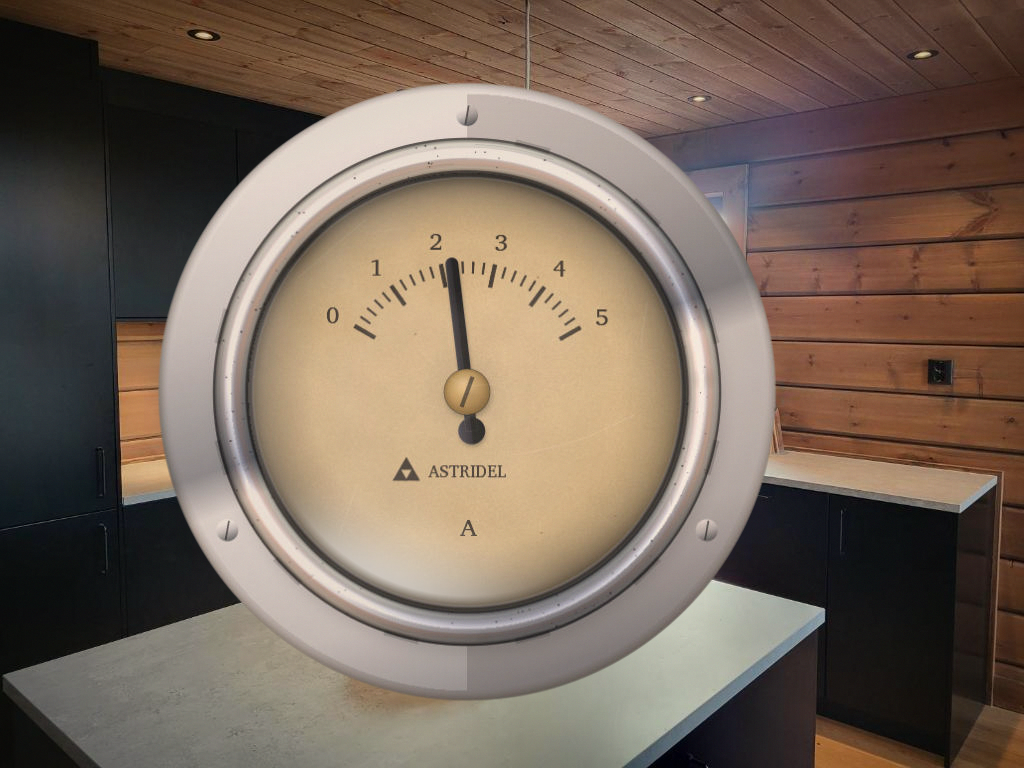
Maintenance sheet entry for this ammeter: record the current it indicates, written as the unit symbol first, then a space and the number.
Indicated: A 2.2
